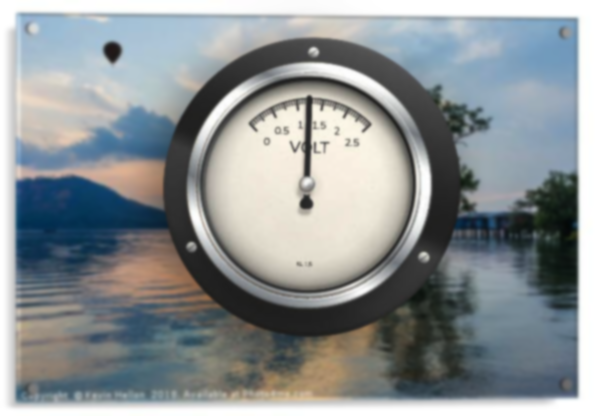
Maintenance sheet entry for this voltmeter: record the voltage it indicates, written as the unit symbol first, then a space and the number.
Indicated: V 1.25
